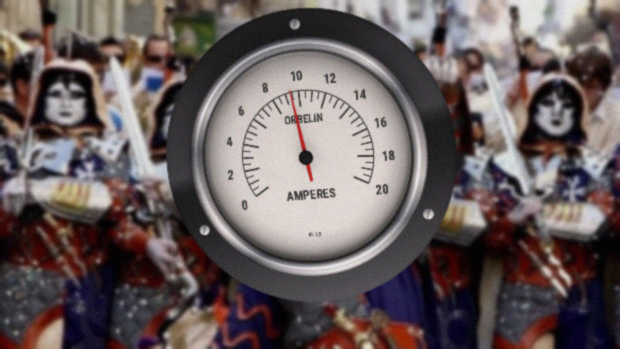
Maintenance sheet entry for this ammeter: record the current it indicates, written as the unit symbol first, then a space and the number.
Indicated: A 9.5
